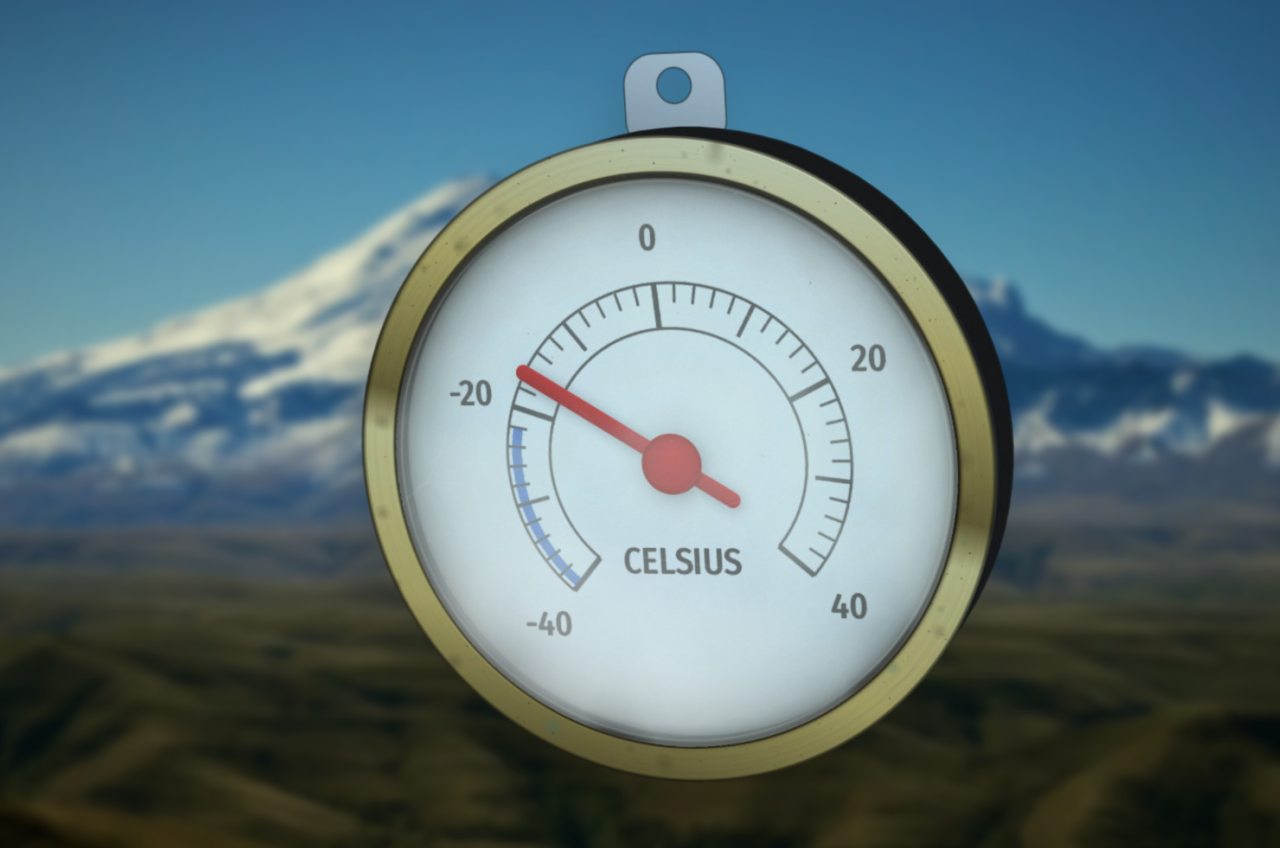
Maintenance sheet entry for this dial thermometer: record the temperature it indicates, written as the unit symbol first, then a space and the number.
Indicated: °C -16
